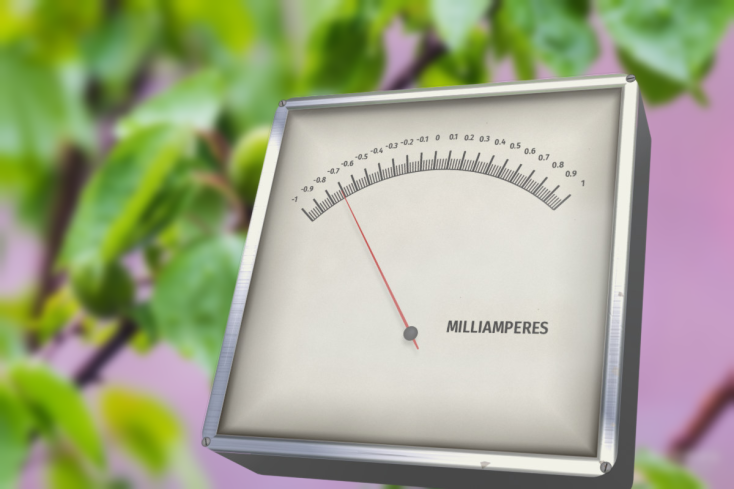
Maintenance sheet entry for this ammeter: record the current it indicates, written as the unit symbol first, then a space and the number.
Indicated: mA -0.7
